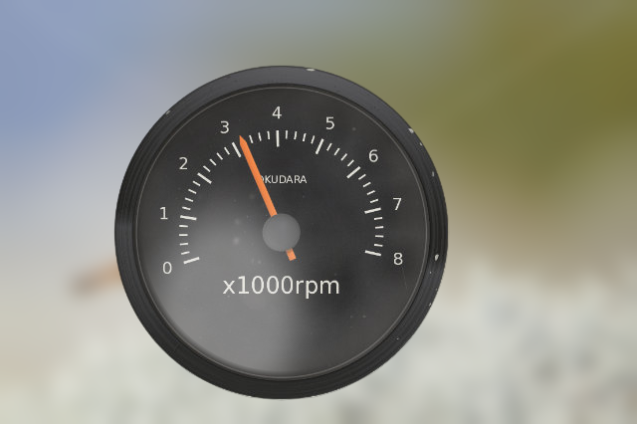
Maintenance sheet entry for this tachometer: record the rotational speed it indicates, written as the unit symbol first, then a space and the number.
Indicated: rpm 3200
